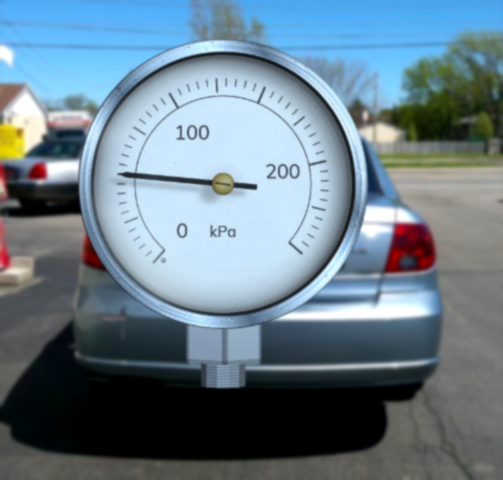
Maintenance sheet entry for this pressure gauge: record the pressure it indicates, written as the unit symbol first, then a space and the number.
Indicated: kPa 50
